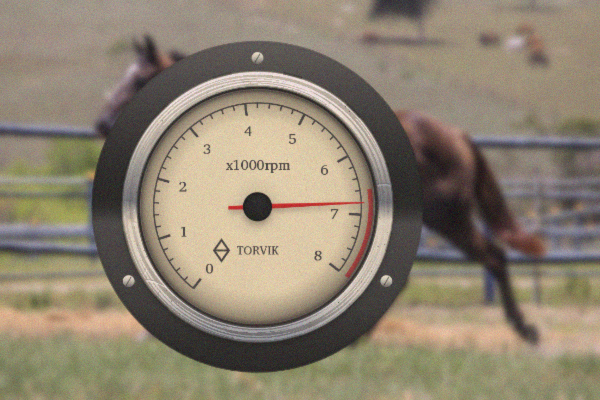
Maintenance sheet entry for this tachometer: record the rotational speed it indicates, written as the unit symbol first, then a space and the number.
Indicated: rpm 6800
